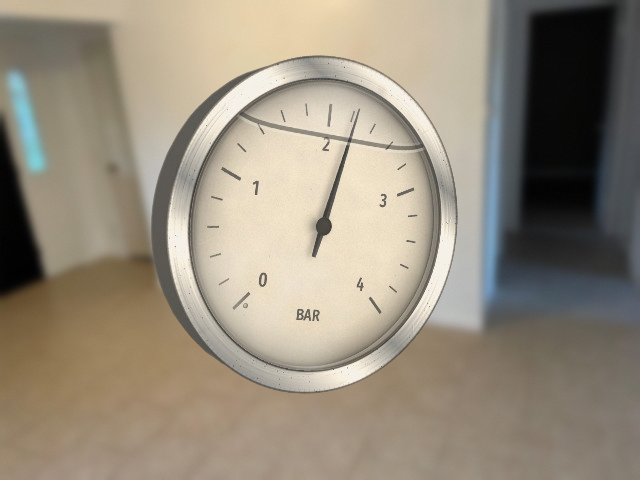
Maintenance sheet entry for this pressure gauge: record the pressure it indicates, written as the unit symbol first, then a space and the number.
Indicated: bar 2.2
